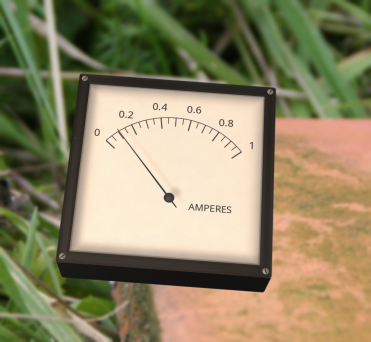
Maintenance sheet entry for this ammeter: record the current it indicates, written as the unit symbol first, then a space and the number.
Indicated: A 0.1
